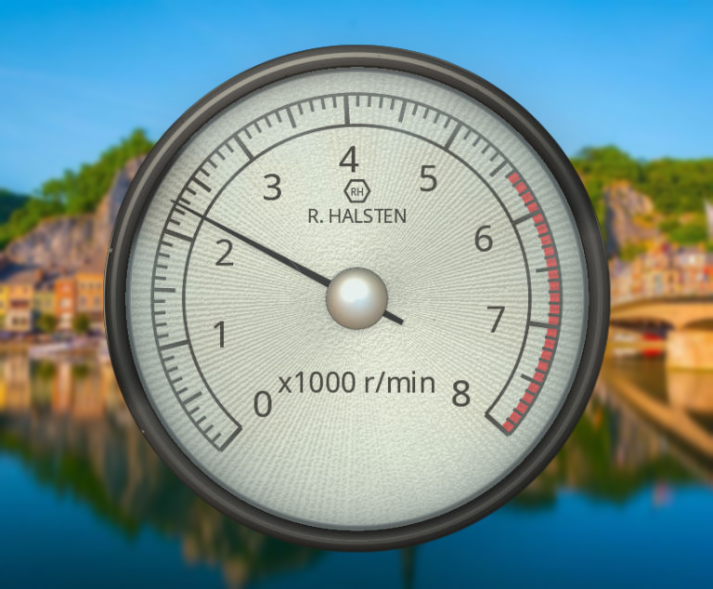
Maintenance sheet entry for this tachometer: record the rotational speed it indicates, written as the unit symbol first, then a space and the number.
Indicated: rpm 2250
